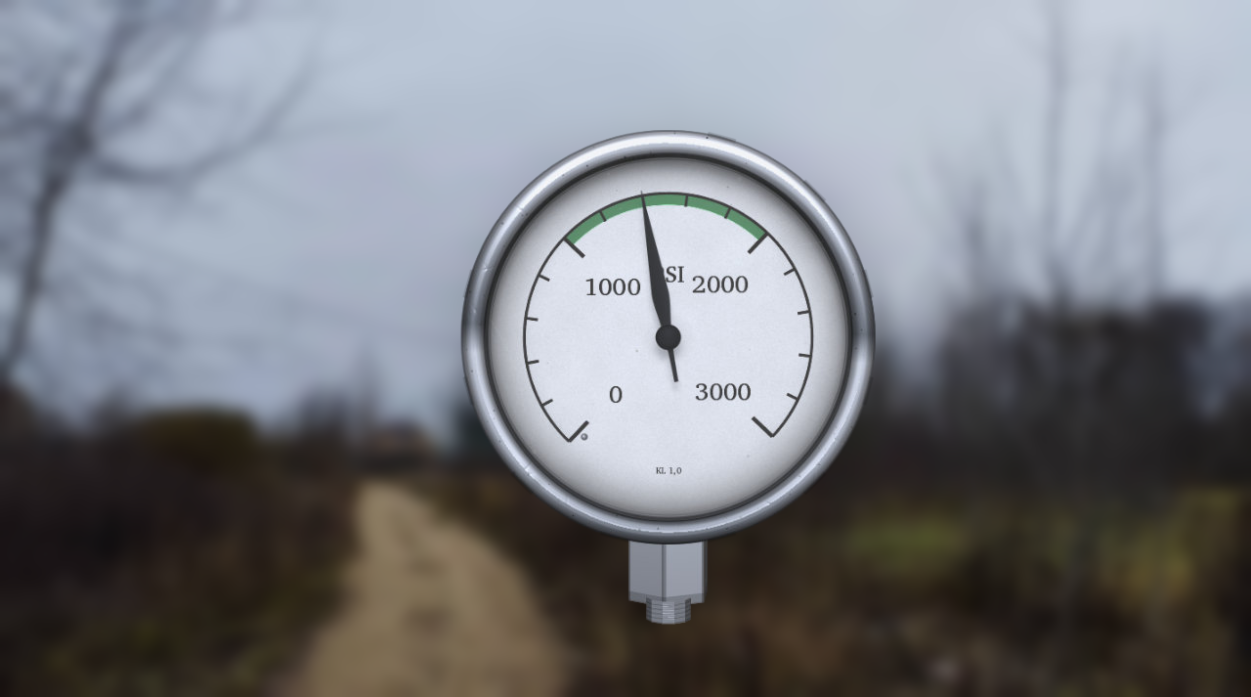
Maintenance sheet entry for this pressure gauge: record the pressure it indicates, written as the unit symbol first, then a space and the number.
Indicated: psi 1400
